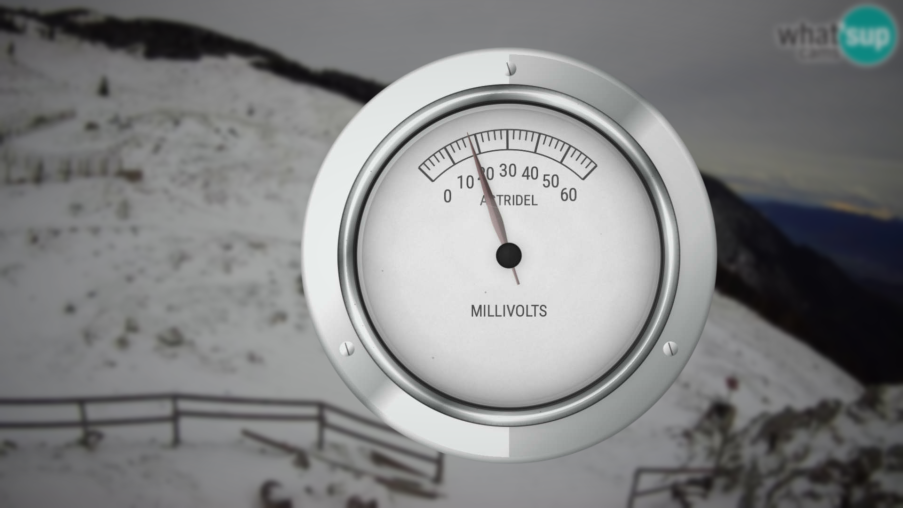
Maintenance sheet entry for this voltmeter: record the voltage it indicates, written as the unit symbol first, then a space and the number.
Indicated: mV 18
